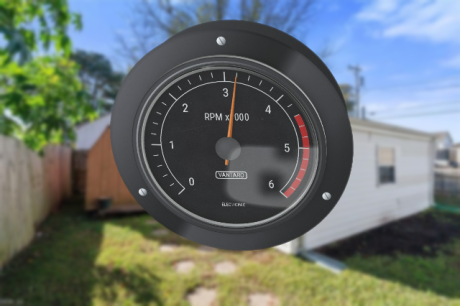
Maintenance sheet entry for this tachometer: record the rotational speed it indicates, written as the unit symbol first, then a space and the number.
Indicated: rpm 3200
